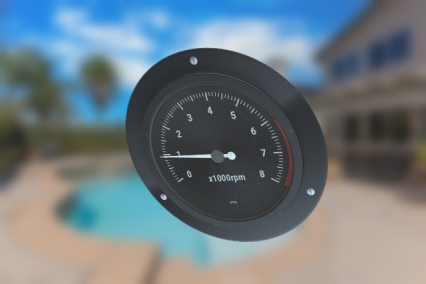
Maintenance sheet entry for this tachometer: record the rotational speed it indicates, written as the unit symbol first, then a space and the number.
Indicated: rpm 1000
